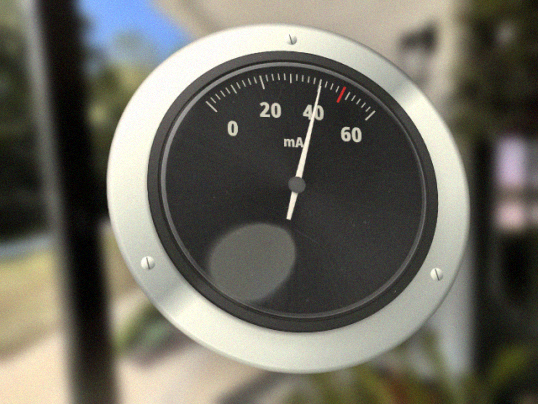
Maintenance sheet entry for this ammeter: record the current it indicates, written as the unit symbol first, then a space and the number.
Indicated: mA 40
